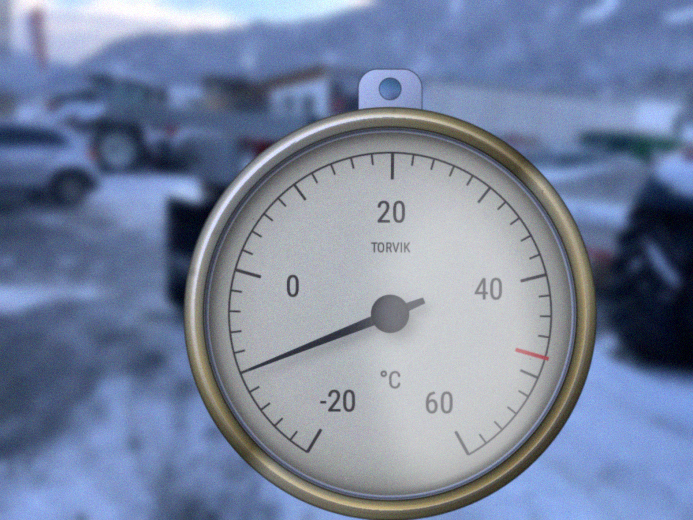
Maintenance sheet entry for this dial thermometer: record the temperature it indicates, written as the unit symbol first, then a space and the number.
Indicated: °C -10
